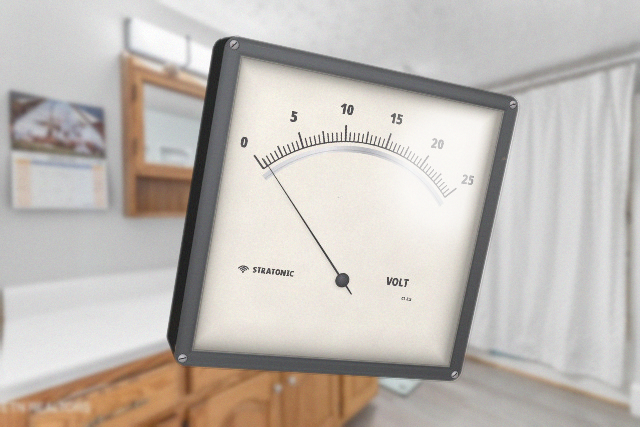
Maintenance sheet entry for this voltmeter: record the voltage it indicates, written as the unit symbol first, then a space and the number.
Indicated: V 0.5
